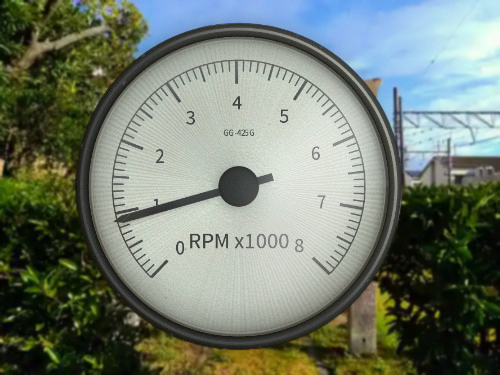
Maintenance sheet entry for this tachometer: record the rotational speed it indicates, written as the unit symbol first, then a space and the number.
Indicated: rpm 900
